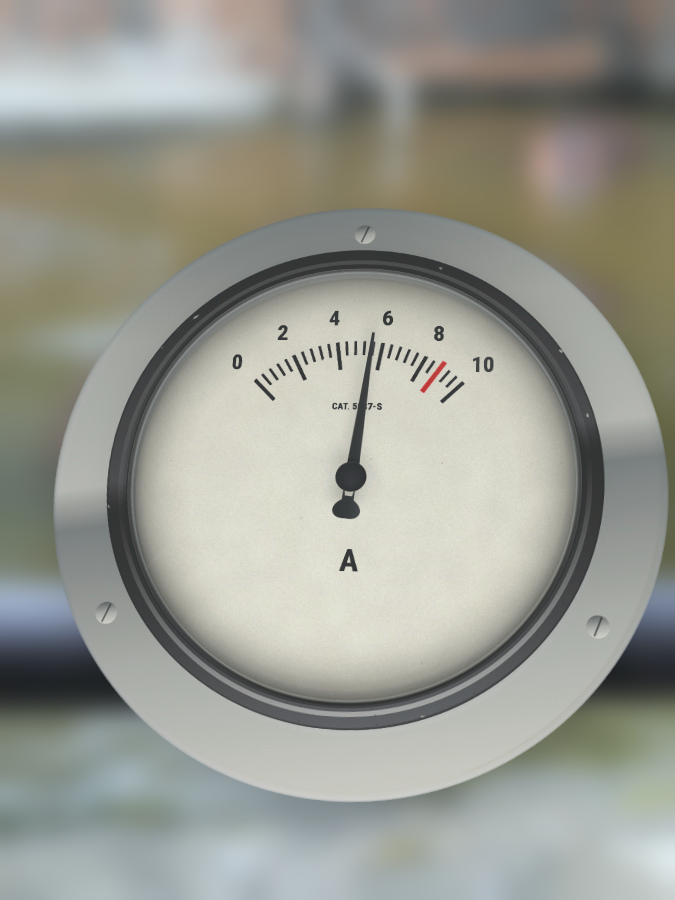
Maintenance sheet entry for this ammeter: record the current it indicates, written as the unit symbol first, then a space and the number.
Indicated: A 5.6
